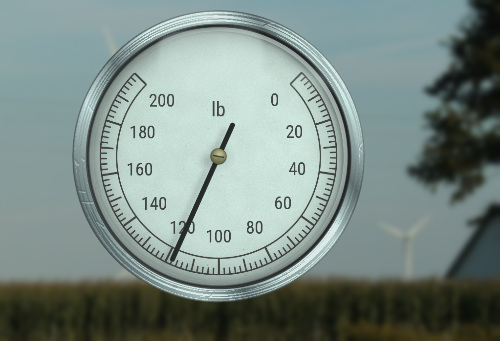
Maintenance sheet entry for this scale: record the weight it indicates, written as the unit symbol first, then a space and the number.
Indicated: lb 118
